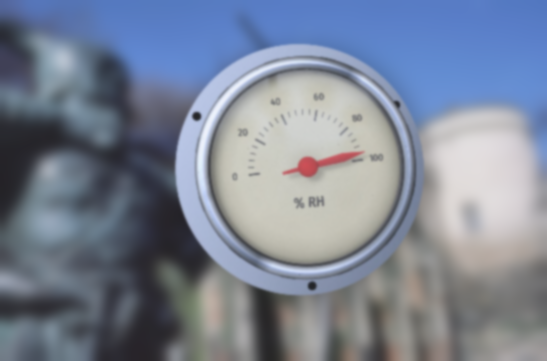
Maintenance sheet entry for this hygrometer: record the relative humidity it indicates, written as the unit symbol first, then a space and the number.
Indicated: % 96
